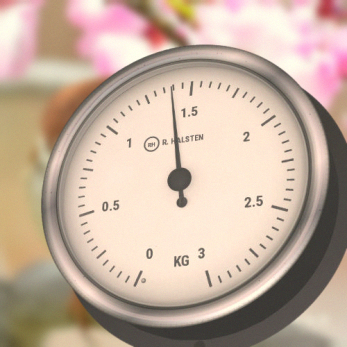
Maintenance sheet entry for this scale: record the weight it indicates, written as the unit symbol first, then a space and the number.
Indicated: kg 1.4
